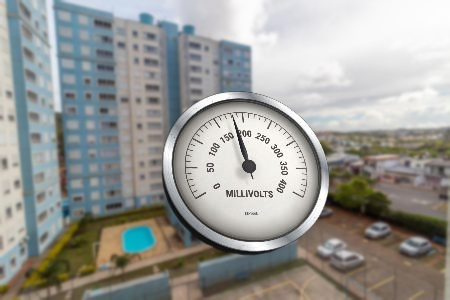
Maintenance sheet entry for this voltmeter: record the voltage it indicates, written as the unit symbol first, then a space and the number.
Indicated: mV 180
